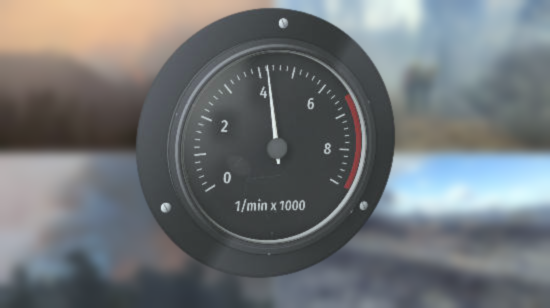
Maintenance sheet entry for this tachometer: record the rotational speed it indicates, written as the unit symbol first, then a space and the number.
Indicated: rpm 4200
